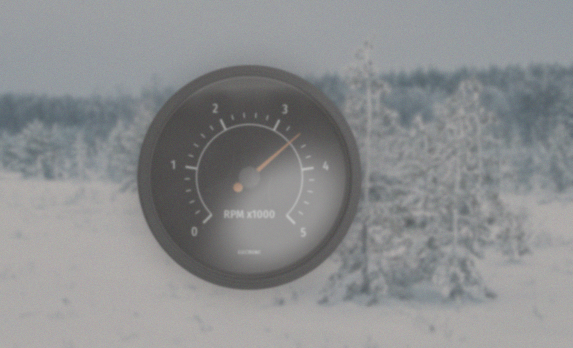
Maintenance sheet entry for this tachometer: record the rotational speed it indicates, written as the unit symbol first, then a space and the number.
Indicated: rpm 3400
